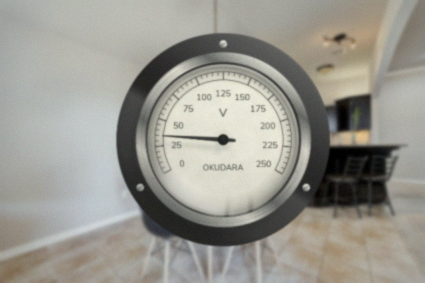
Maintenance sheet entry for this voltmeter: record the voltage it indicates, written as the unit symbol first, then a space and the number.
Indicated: V 35
